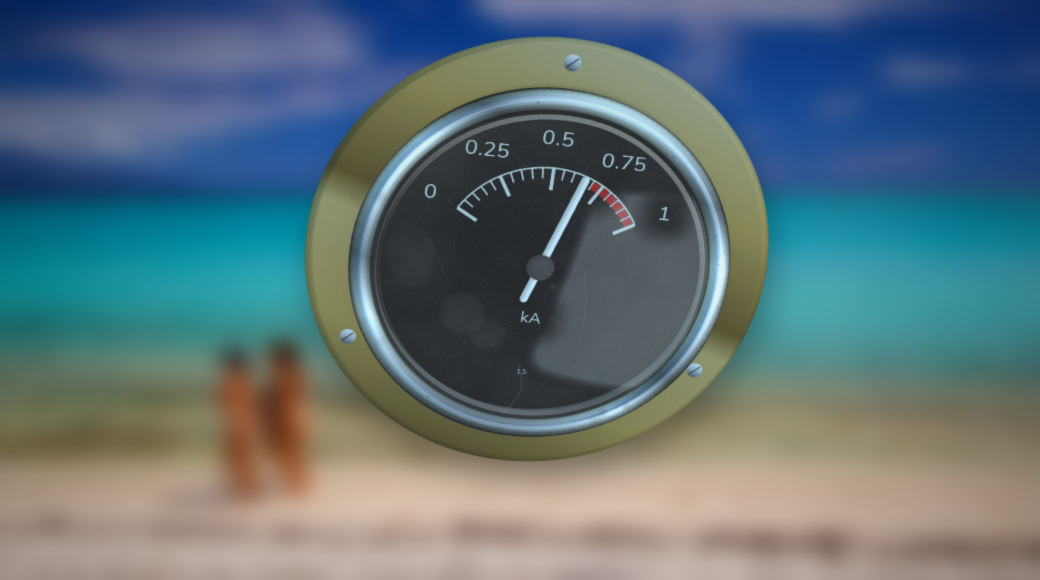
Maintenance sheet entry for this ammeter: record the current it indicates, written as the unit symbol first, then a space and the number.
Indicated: kA 0.65
